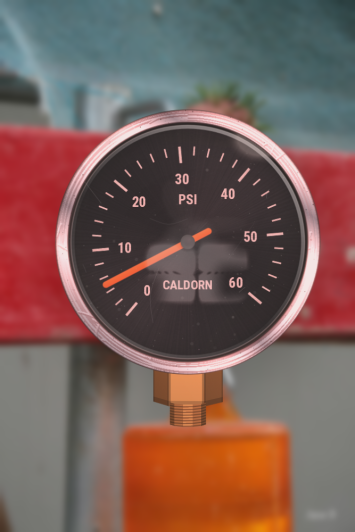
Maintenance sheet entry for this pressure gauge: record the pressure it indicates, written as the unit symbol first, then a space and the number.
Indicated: psi 5
